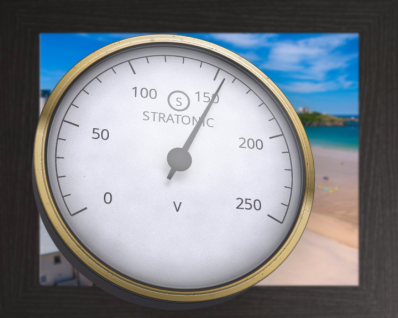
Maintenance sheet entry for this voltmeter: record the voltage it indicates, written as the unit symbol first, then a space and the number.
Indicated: V 155
